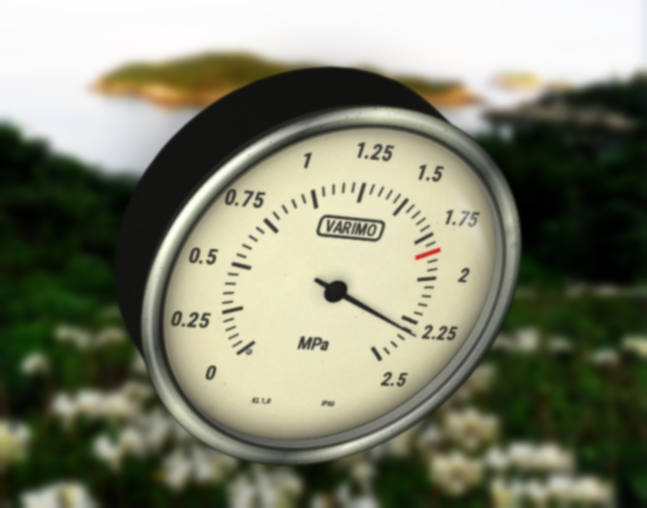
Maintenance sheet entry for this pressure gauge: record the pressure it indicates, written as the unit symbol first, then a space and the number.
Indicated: MPa 2.3
